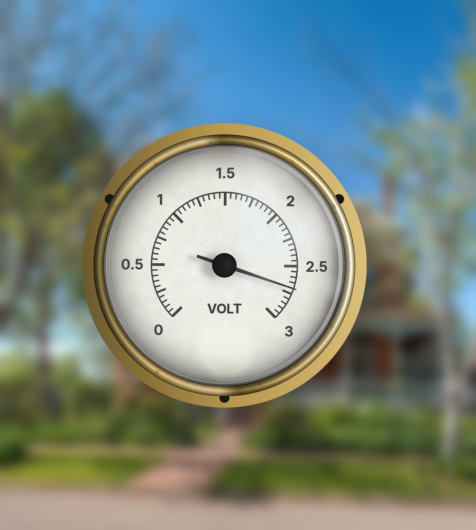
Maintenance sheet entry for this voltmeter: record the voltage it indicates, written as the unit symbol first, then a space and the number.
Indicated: V 2.7
